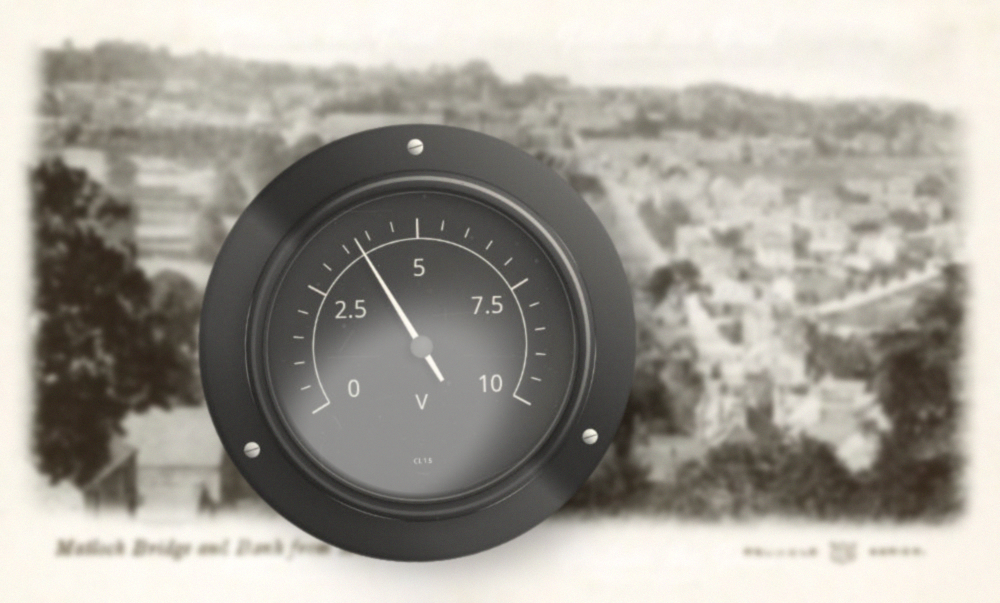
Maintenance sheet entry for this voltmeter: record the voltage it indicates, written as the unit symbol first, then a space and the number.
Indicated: V 3.75
